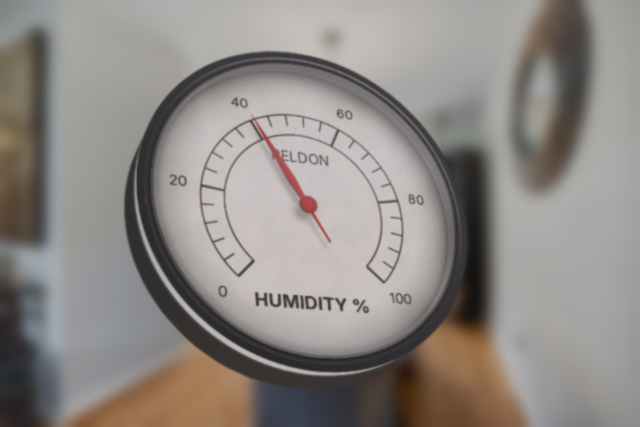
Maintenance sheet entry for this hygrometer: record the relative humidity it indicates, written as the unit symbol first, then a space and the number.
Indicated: % 40
